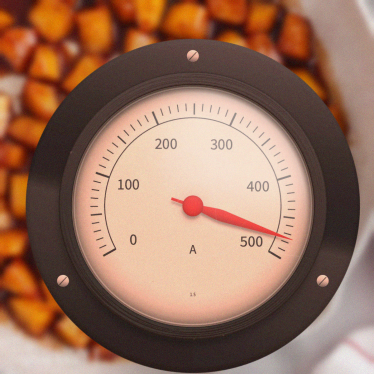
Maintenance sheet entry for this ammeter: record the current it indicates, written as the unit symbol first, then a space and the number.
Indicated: A 475
